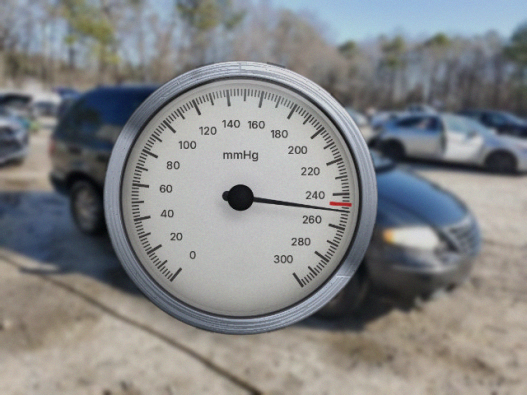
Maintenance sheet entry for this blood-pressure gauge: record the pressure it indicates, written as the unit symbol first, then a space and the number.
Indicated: mmHg 250
